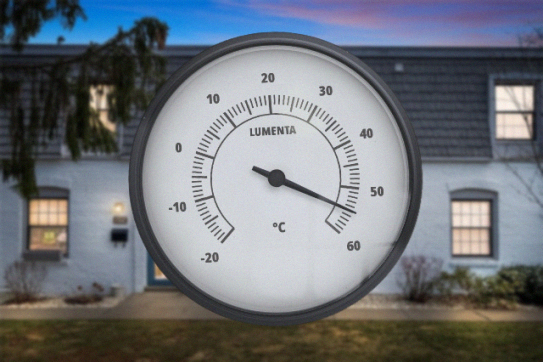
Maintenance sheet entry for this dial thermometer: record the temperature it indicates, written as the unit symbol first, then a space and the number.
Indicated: °C 55
